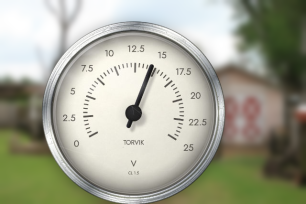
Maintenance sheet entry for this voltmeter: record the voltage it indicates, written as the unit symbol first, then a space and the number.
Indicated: V 14.5
